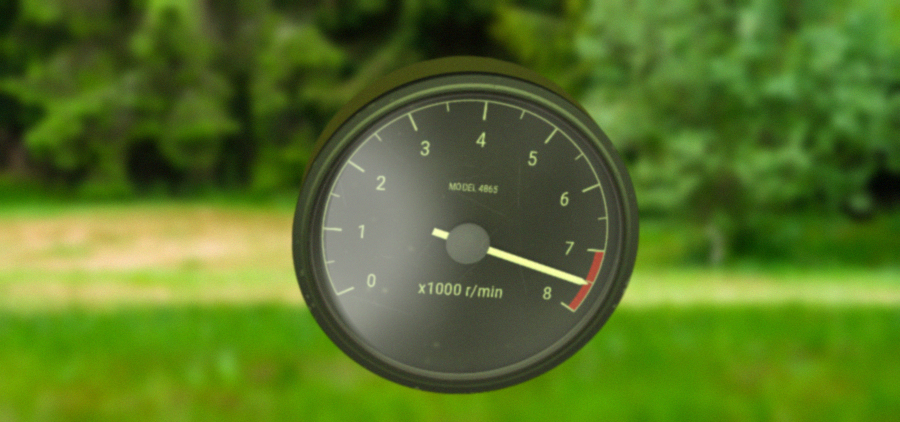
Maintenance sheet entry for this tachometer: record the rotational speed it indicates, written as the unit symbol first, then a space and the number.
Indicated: rpm 7500
